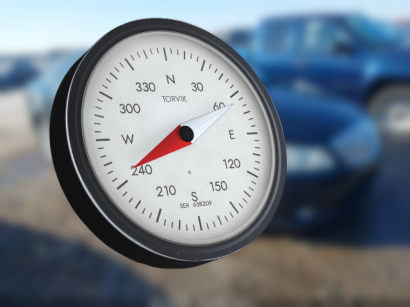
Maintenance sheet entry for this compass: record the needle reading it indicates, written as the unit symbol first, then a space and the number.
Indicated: ° 245
